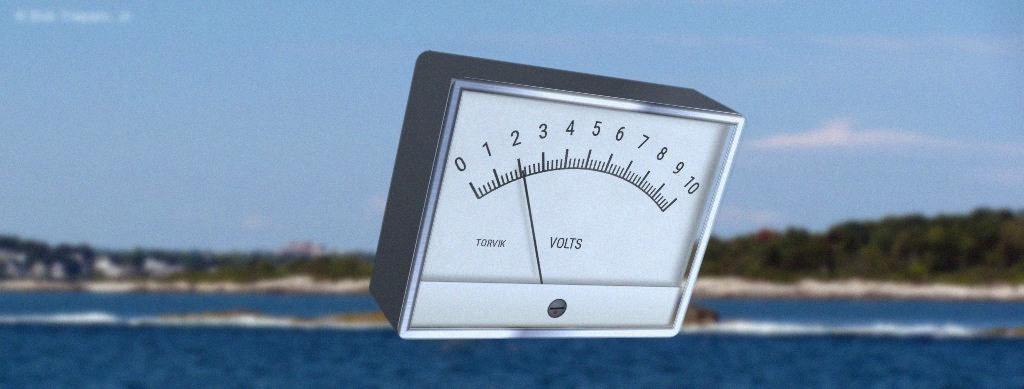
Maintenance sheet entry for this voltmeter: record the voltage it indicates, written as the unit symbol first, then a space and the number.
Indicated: V 2
